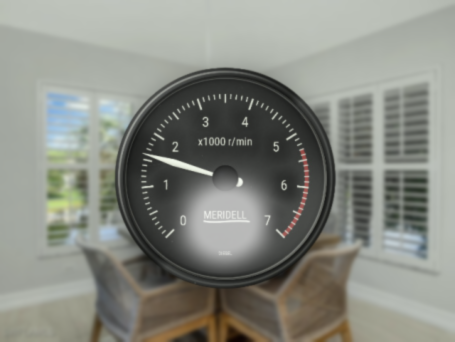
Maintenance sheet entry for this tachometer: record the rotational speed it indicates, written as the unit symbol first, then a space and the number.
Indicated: rpm 1600
